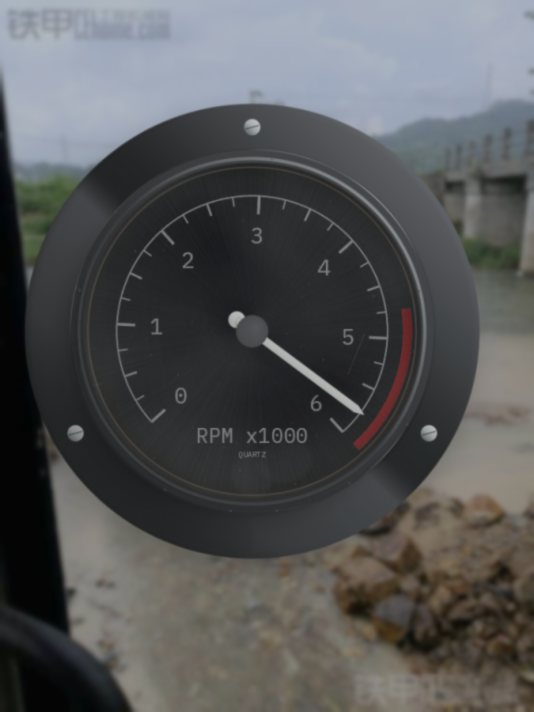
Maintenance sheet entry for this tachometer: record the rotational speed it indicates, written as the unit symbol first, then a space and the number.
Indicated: rpm 5750
